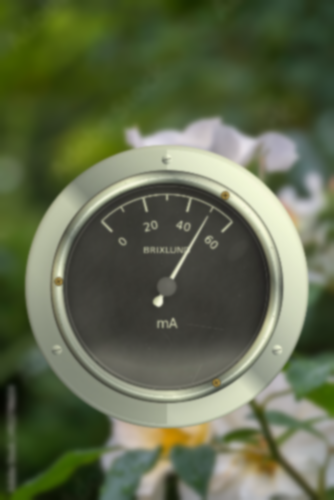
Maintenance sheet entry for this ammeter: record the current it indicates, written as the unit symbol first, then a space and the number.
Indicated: mA 50
